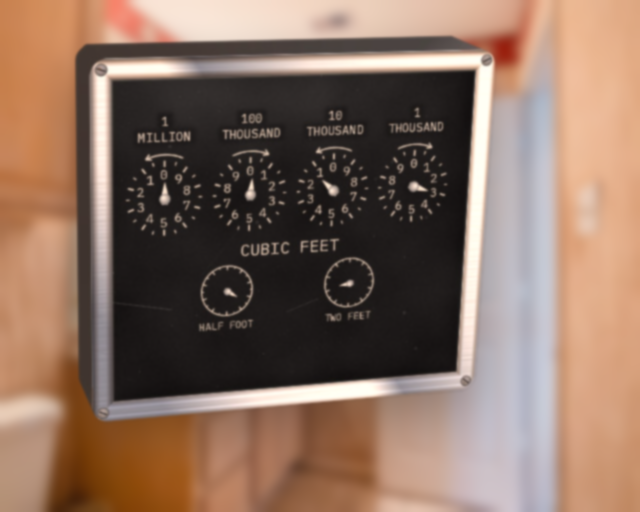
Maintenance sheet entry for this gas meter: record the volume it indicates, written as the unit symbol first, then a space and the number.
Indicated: ft³ 1300
